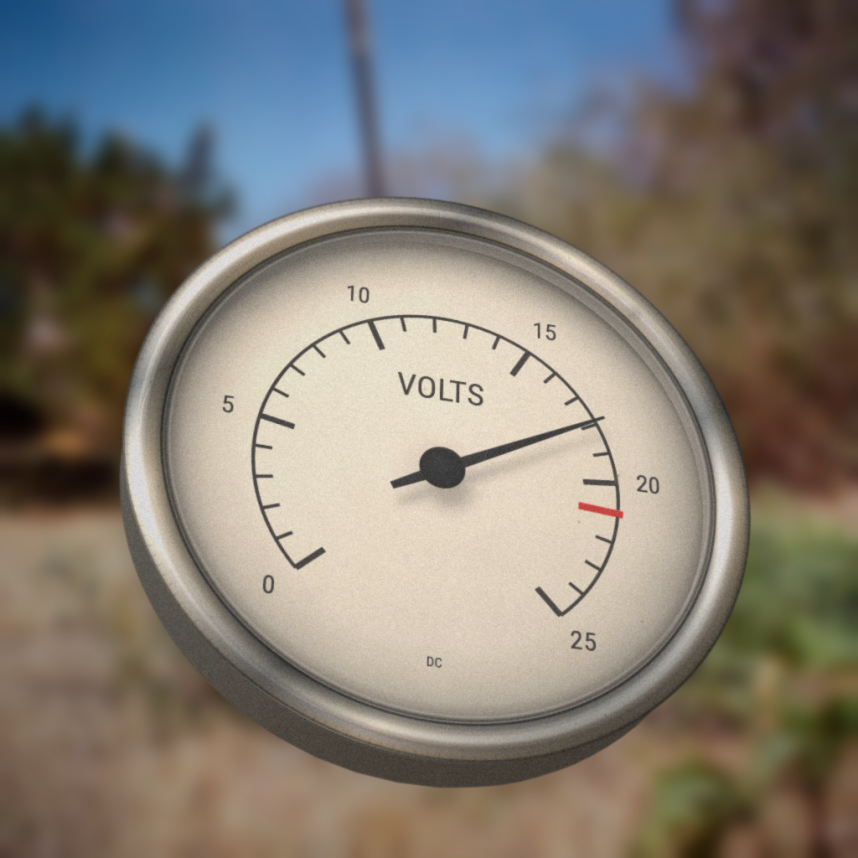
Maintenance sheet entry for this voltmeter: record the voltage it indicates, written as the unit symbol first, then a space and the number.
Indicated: V 18
